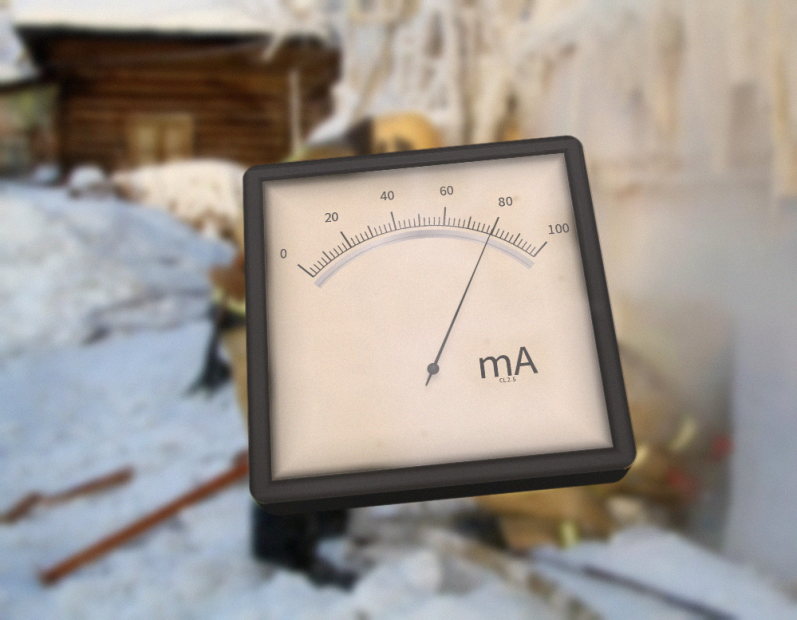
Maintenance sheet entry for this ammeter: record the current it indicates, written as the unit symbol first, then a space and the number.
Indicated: mA 80
